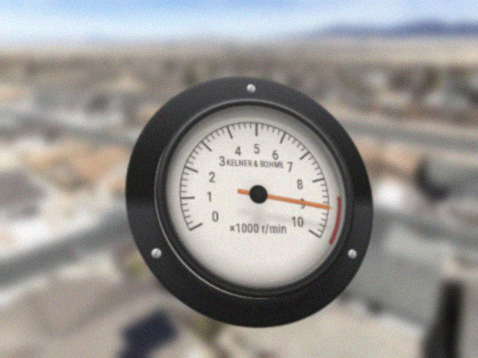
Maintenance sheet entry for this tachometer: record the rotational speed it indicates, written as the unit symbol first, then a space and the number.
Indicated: rpm 9000
